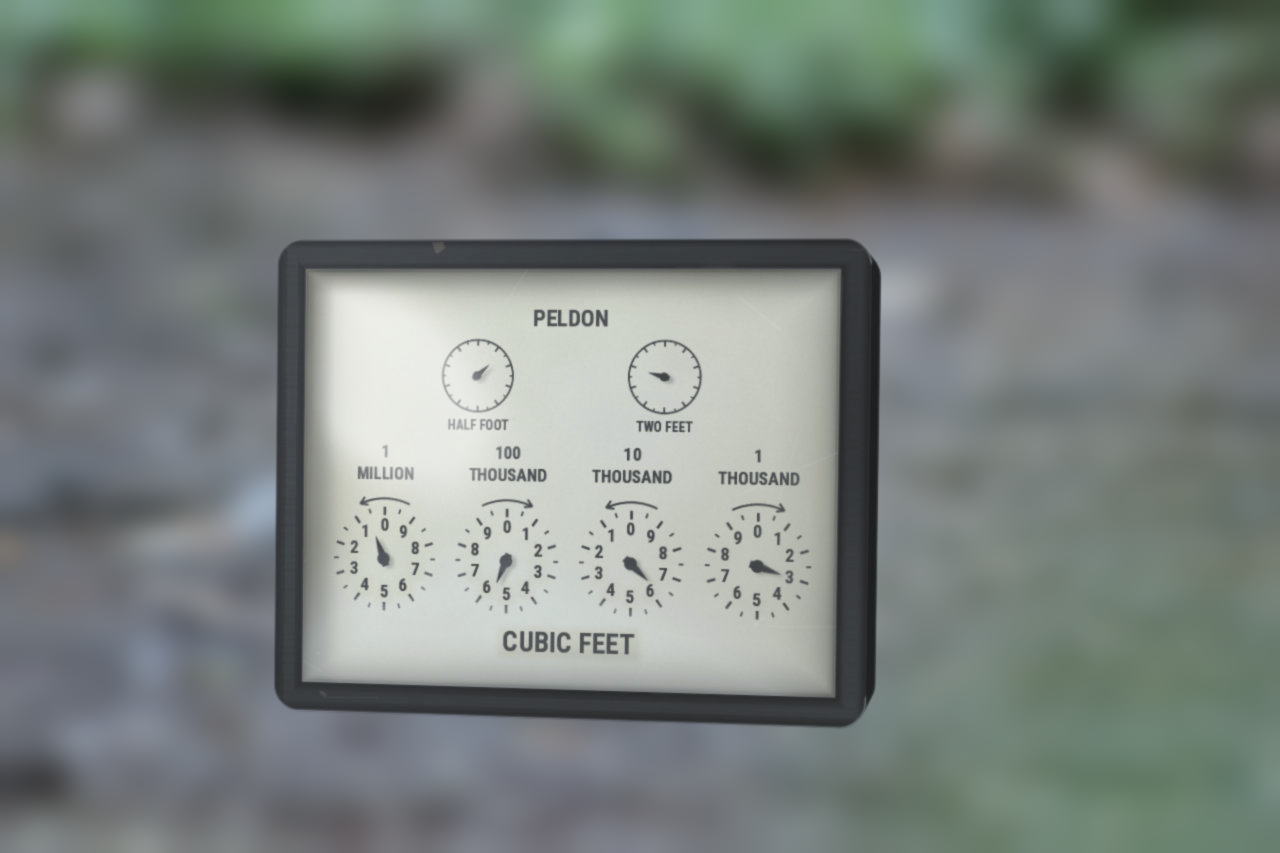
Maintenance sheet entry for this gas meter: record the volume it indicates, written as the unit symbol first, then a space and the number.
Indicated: ft³ 56300
